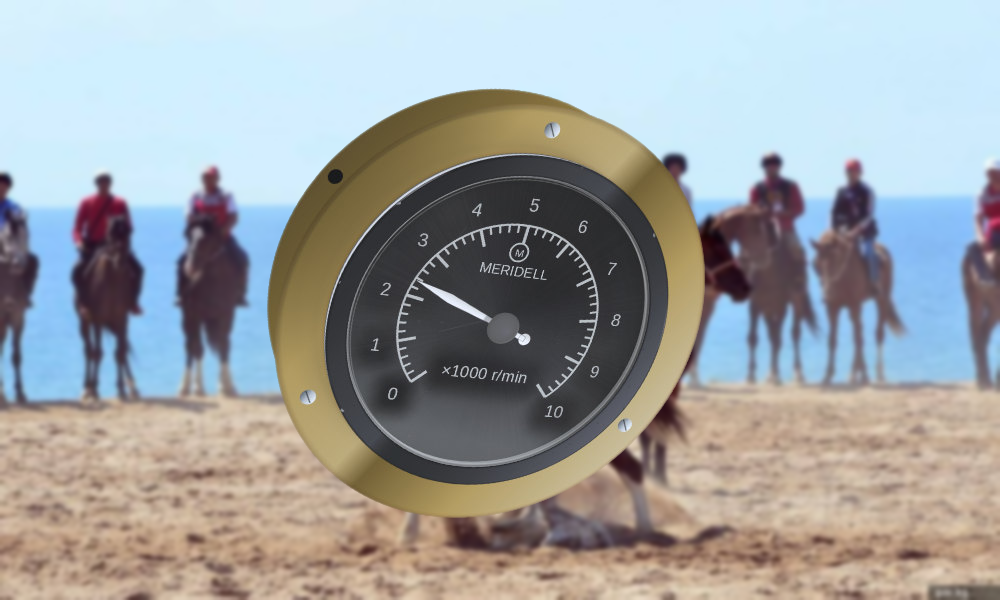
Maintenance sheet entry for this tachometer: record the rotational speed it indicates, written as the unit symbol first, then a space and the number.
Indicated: rpm 2400
